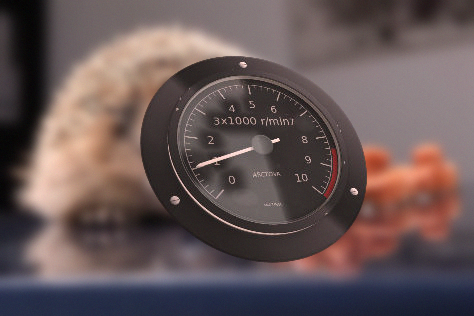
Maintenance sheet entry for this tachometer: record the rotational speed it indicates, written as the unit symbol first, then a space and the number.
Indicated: rpm 1000
